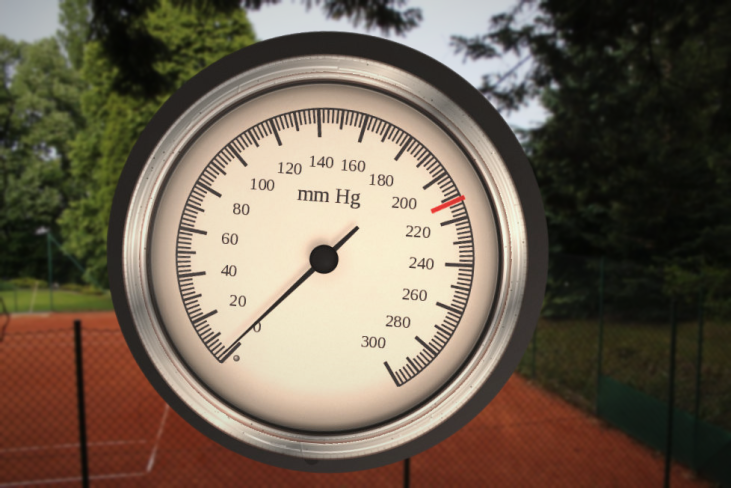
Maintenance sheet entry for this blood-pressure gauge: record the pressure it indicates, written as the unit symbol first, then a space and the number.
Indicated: mmHg 2
